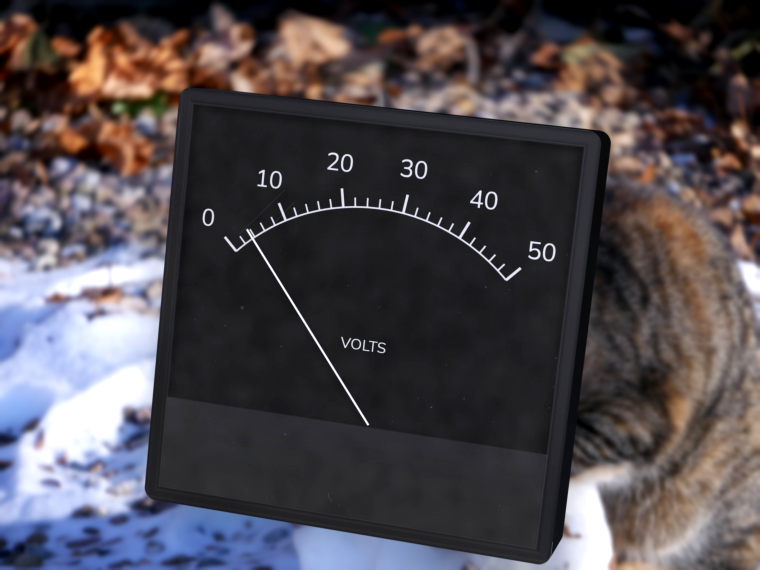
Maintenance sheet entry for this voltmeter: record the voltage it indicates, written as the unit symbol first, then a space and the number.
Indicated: V 4
